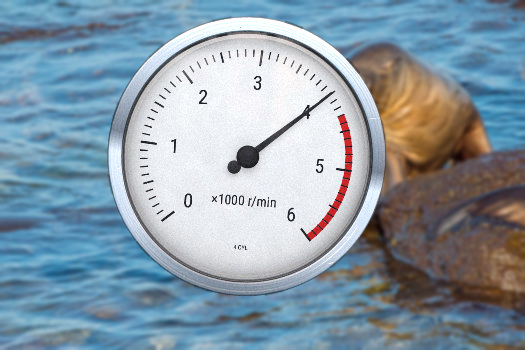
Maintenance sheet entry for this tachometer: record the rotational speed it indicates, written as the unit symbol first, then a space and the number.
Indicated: rpm 4000
